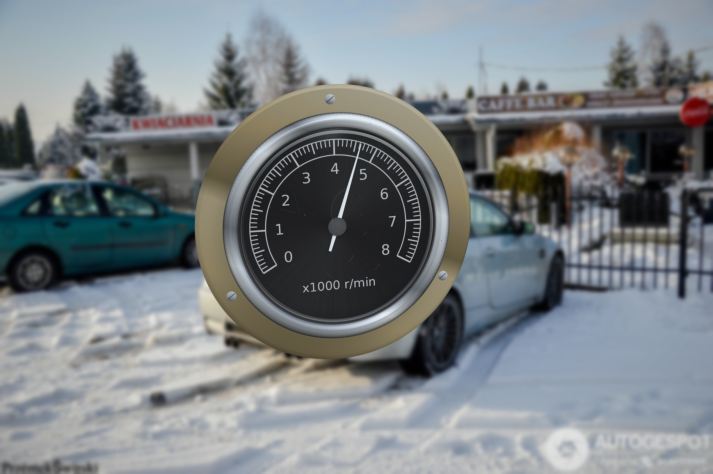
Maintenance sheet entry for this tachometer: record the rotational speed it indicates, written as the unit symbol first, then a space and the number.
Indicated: rpm 4600
